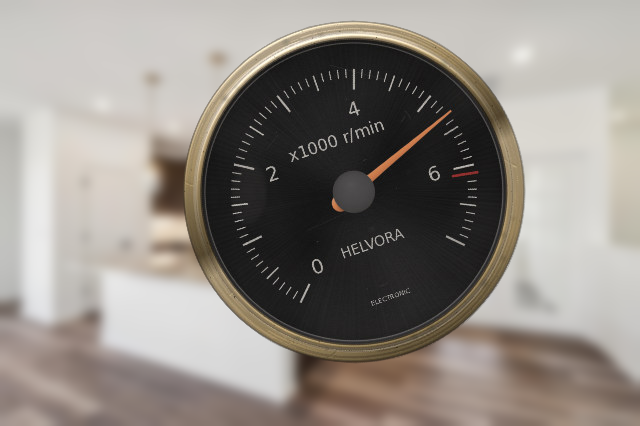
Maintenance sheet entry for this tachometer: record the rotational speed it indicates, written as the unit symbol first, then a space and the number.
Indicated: rpm 5300
